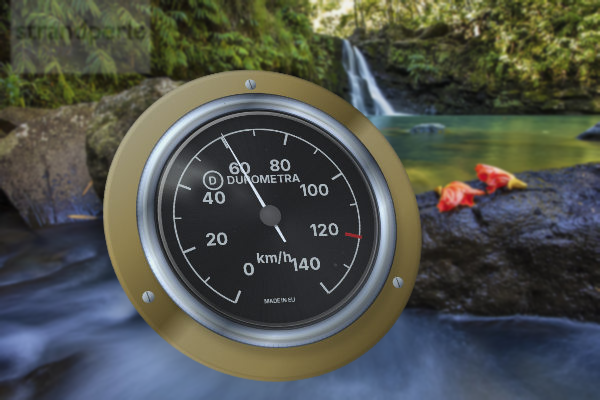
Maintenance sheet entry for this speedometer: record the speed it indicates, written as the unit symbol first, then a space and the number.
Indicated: km/h 60
